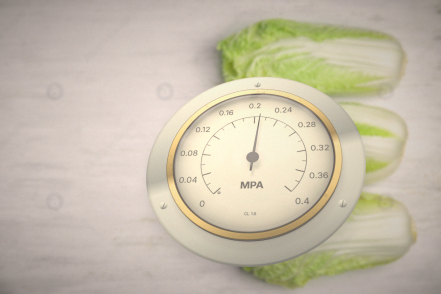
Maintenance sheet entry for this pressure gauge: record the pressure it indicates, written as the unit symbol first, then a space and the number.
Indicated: MPa 0.21
